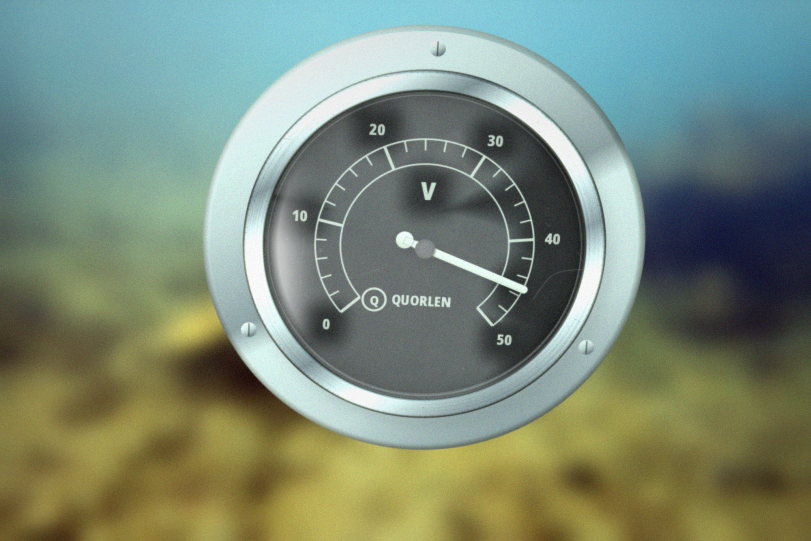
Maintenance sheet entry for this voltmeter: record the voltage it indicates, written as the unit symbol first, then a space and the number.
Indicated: V 45
